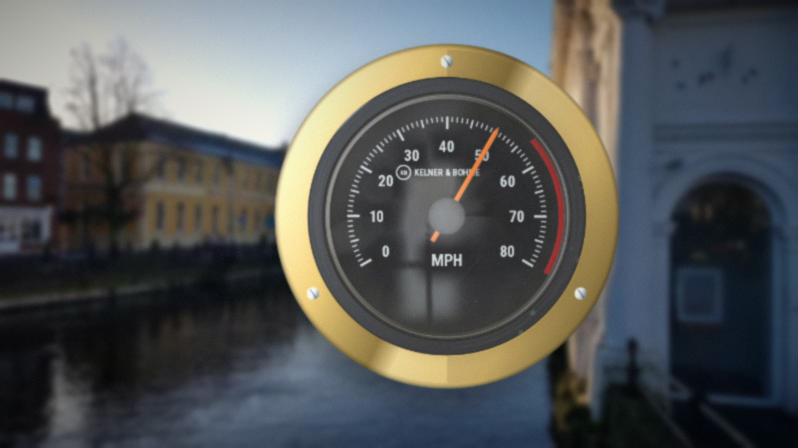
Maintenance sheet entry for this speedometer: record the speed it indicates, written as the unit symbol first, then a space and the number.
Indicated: mph 50
